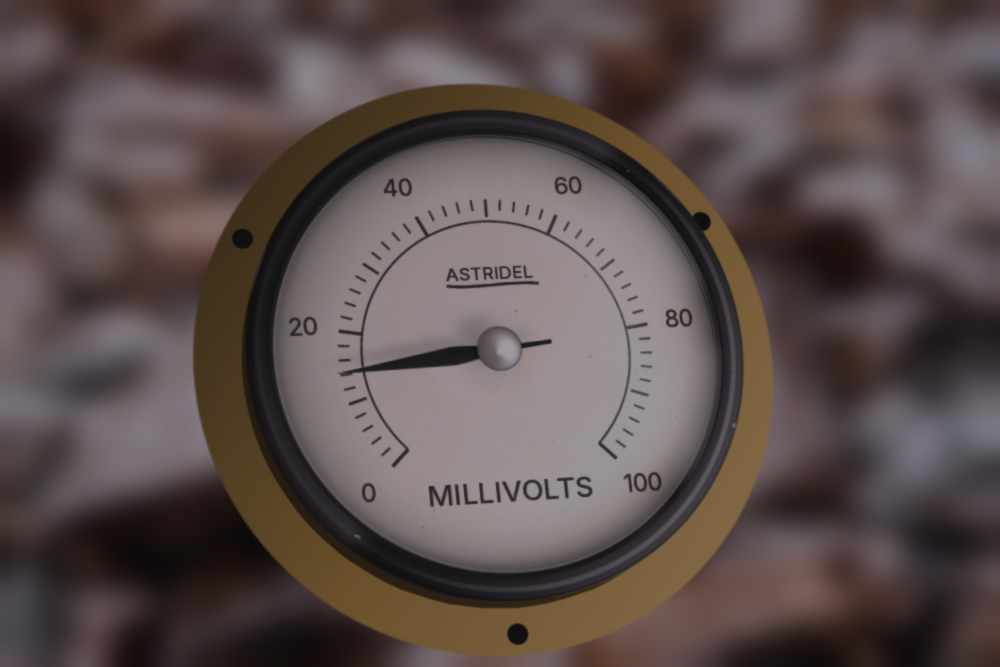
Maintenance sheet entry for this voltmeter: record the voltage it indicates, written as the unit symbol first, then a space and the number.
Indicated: mV 14
